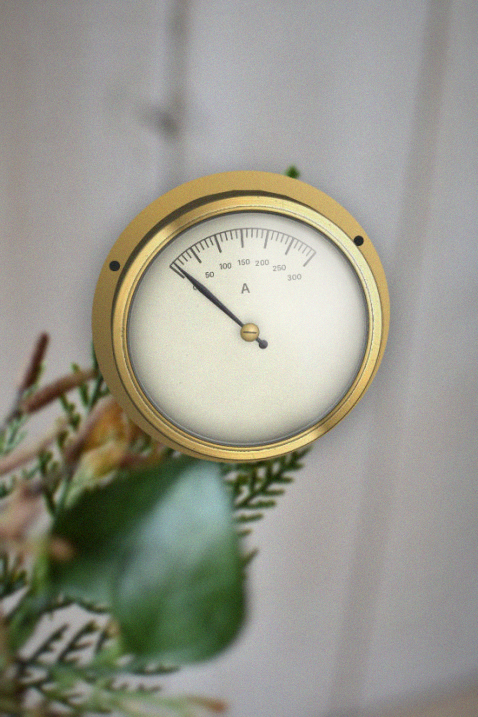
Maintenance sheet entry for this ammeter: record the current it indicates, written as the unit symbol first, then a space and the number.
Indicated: A 10
